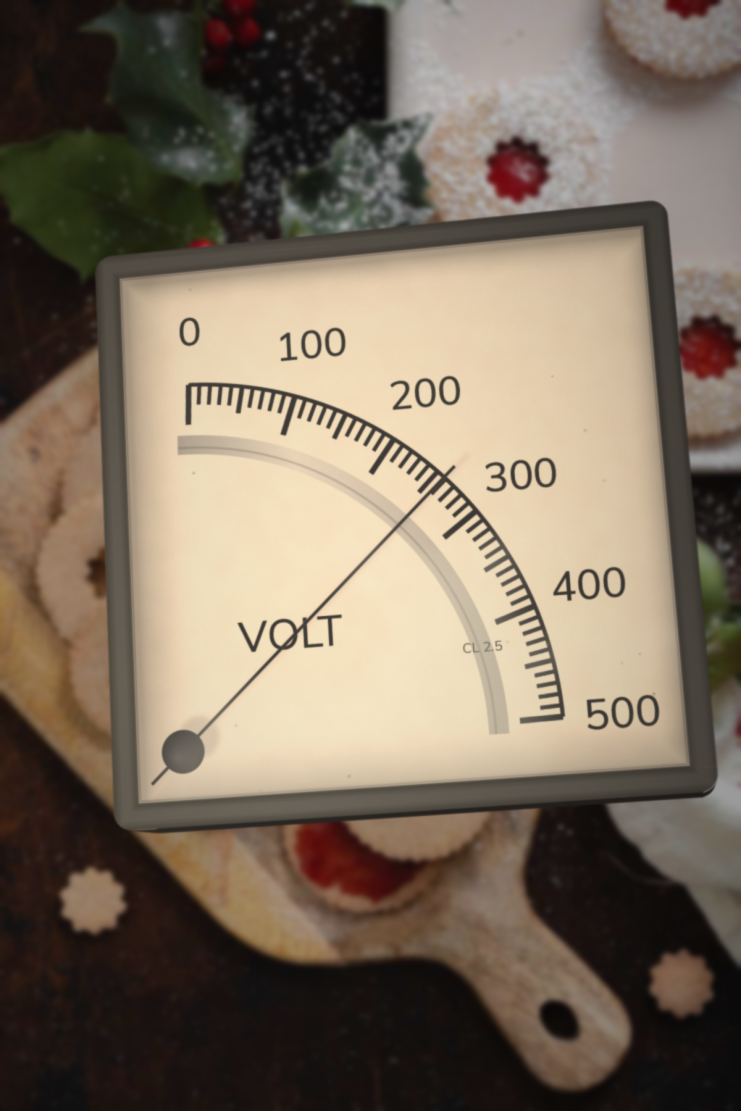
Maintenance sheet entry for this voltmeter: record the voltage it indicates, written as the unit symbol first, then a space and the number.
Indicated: V 260
